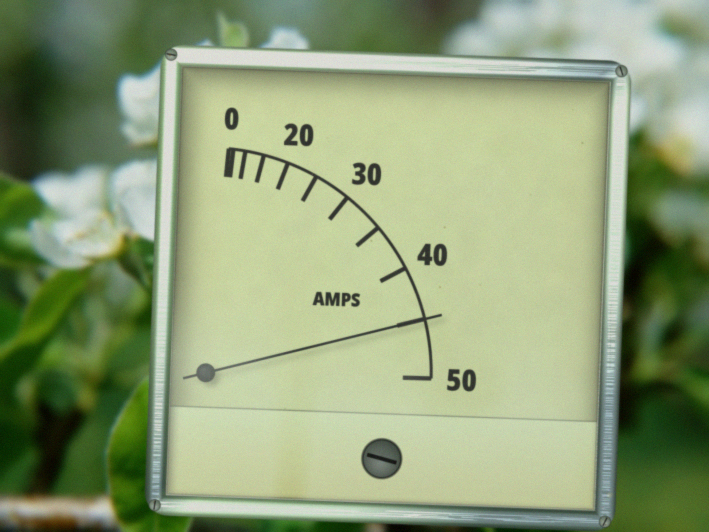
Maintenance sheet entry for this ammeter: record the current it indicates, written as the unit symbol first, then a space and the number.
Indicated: A 45
